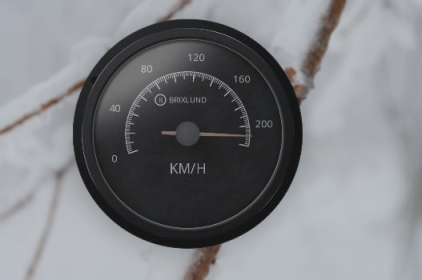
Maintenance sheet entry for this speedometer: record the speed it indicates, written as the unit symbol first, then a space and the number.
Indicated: km/h 210
